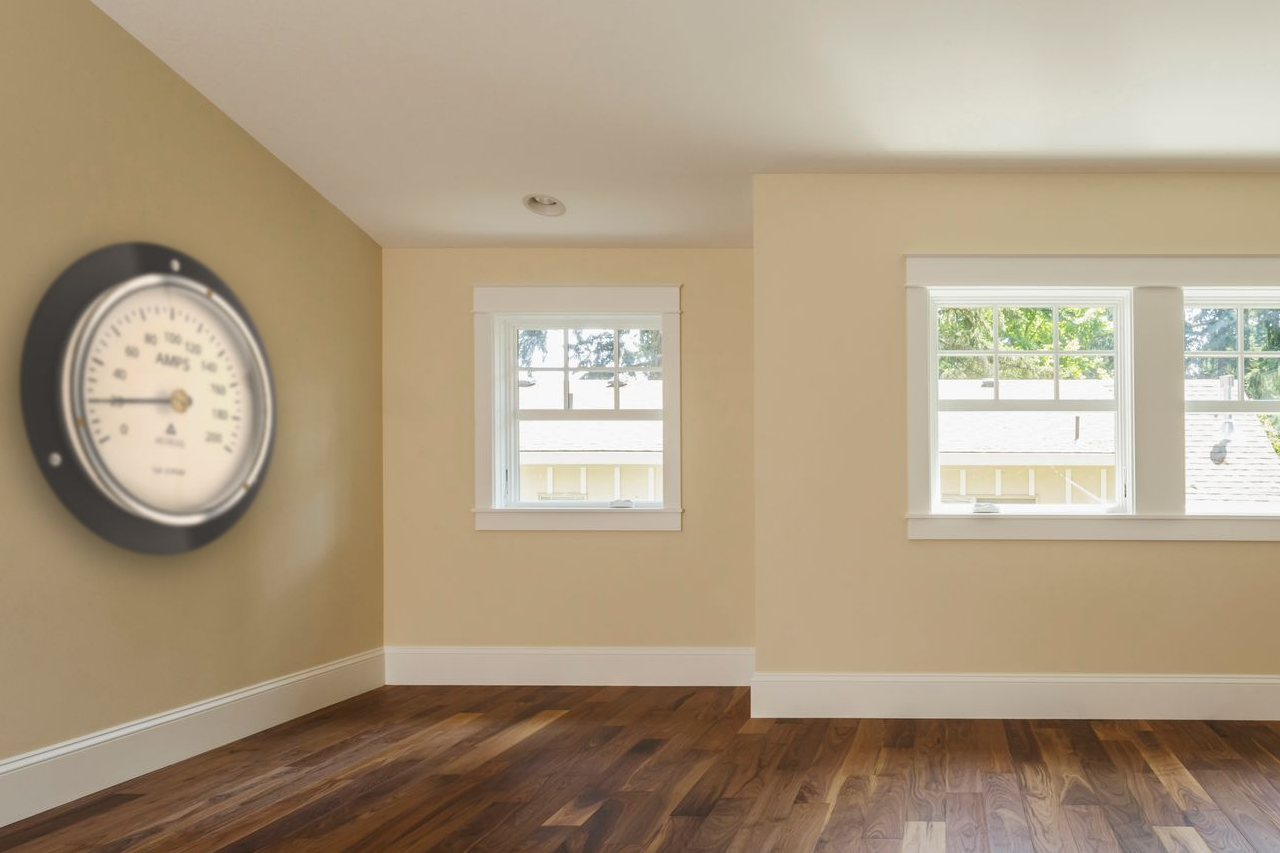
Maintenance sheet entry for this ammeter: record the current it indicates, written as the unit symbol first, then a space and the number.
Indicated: A 20
